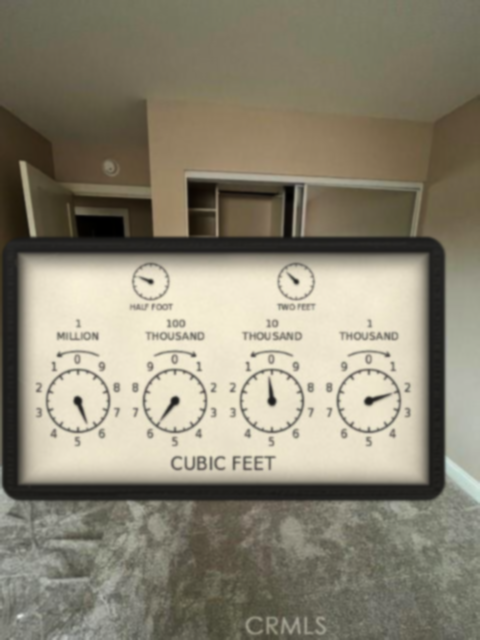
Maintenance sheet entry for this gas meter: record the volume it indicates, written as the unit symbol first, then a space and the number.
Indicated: ft³ 560200
